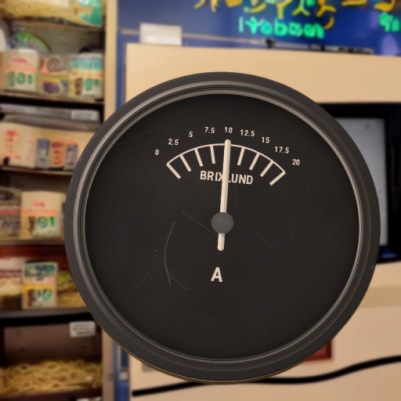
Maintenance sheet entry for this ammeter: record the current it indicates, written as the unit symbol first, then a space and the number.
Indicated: A 10
